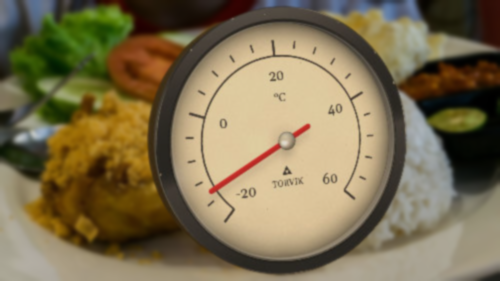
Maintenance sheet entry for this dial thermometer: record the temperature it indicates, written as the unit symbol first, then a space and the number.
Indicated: °C -14
